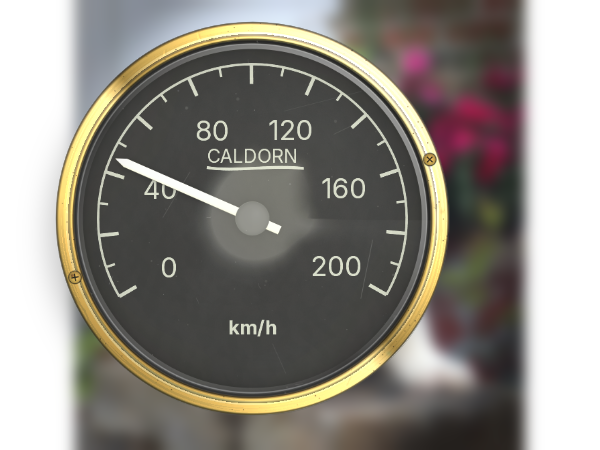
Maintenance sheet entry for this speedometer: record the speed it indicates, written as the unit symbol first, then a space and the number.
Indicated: km/h 45
